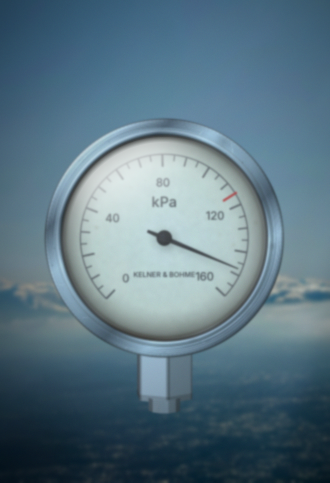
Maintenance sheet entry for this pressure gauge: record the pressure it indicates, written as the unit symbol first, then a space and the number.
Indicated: kPa 147.5
